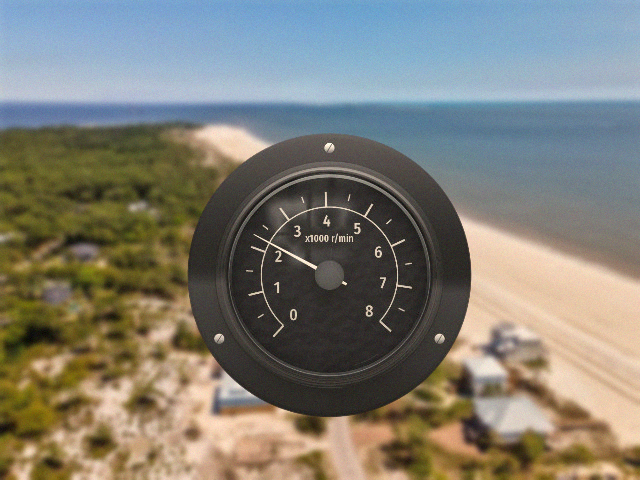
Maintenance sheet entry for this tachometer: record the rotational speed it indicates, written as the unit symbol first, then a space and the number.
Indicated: rpm 2250
